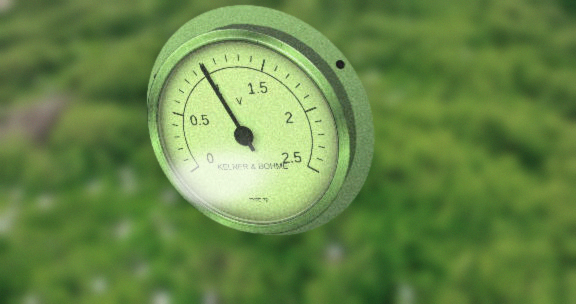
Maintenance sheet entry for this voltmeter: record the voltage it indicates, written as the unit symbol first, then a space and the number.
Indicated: V 1
